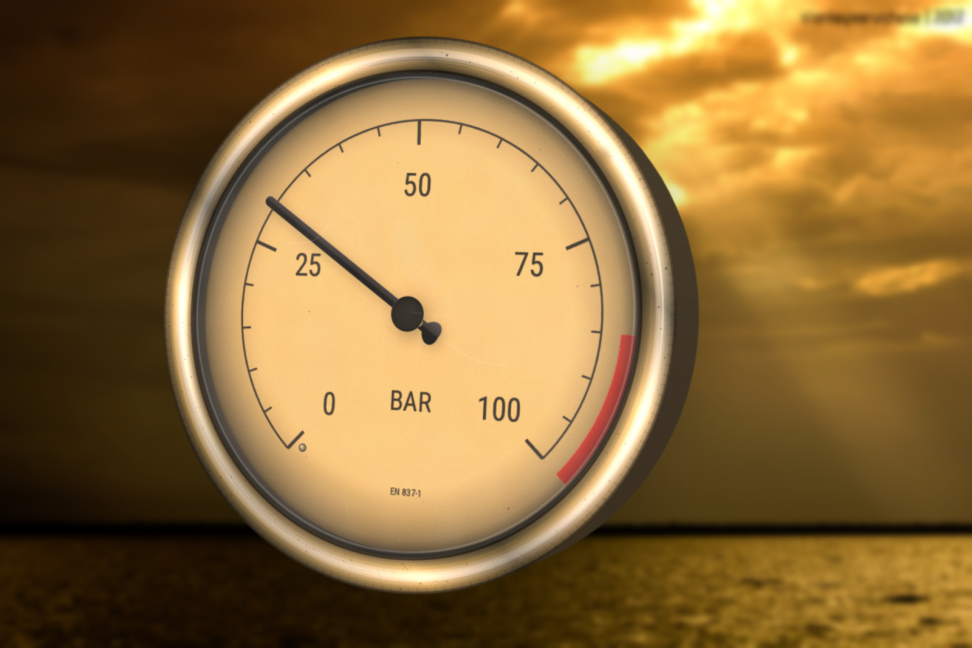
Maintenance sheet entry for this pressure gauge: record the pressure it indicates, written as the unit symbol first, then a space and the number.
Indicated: bar 30
